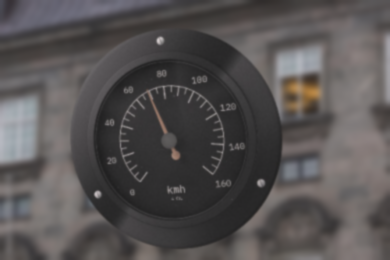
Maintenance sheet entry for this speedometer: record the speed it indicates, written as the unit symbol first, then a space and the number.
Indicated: km/h 70
